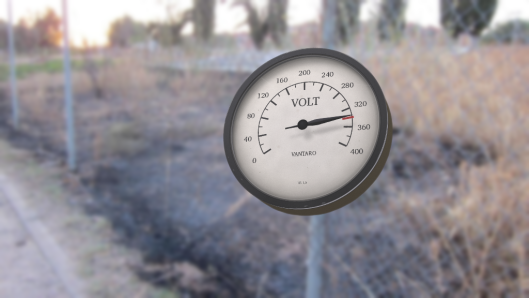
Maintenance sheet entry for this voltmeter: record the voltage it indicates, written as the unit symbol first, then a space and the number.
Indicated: V 340
